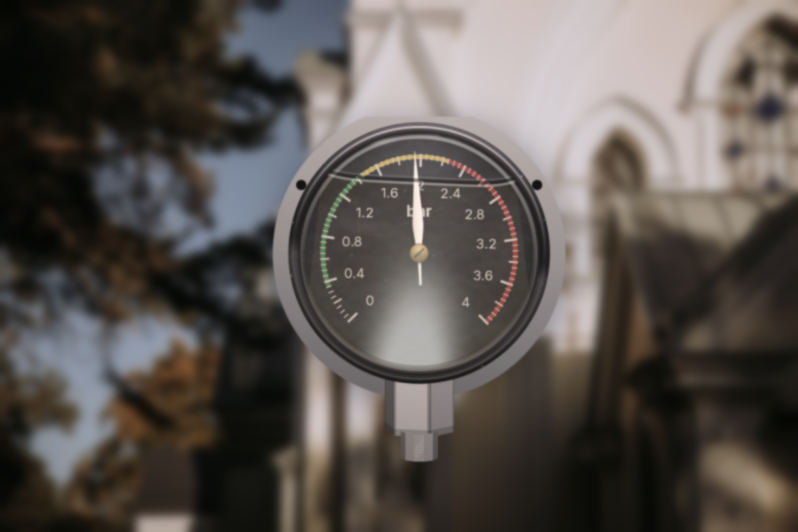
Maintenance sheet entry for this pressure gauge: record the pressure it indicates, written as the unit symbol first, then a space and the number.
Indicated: bar 1.95
